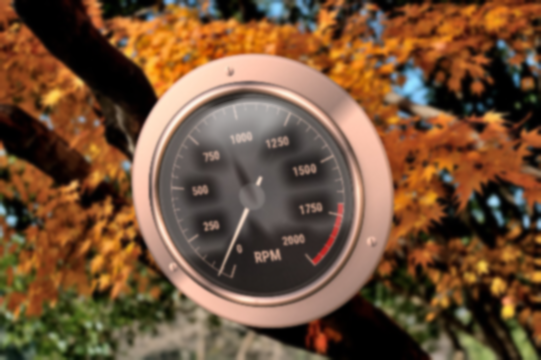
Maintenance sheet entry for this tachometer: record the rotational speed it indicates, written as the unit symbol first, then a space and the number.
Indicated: rpm 50
